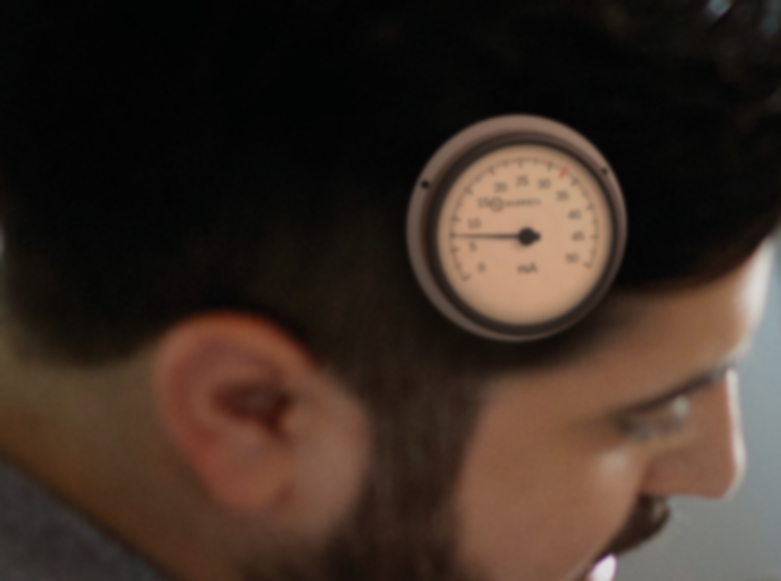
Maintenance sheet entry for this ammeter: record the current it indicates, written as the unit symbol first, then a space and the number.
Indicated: mA 7.5
